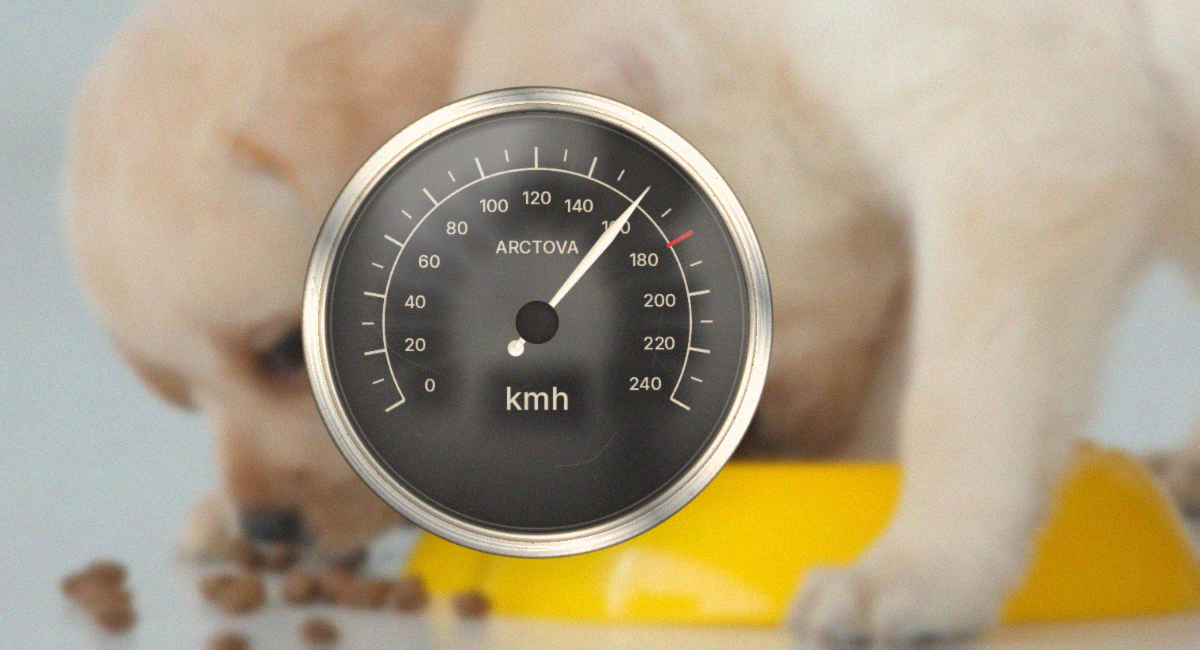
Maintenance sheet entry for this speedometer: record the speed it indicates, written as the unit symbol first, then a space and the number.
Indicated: km/h 160
